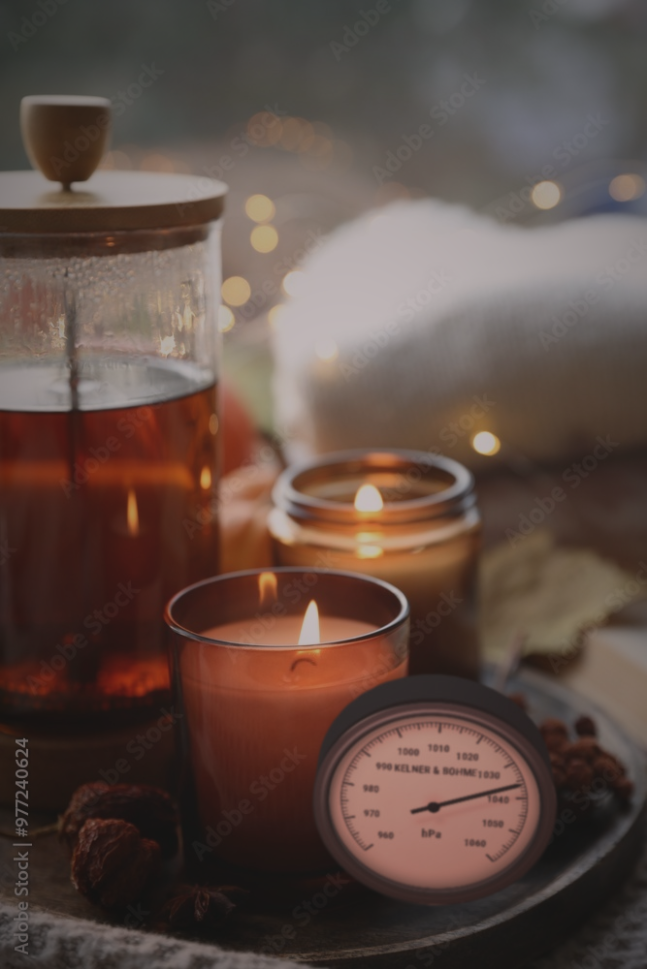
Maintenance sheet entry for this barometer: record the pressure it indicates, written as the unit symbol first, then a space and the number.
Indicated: hPa 1035
